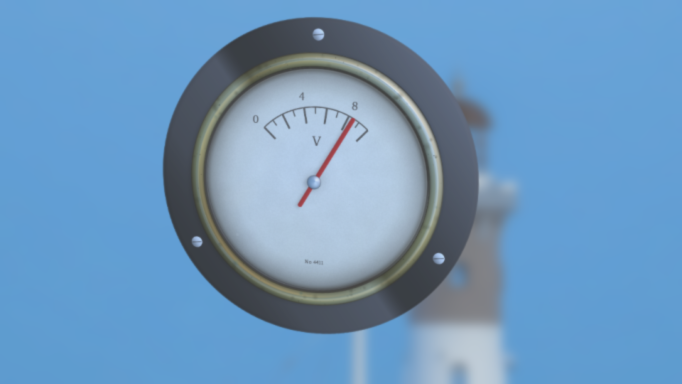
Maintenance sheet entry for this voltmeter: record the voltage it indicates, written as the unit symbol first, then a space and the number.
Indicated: V 8.5
